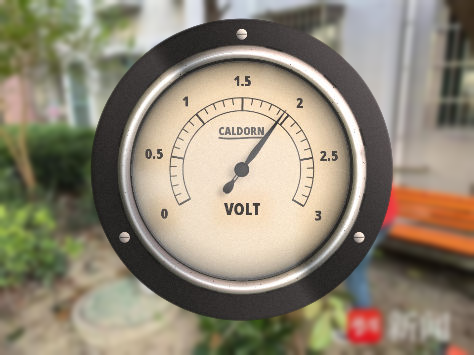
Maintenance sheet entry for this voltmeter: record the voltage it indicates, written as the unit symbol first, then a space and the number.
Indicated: V 1.95
